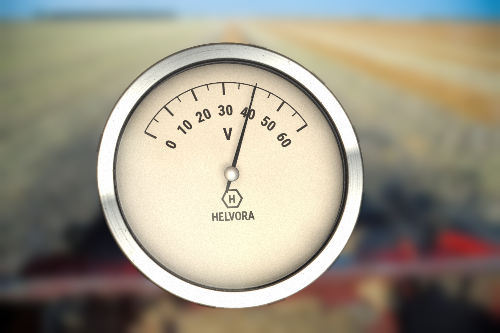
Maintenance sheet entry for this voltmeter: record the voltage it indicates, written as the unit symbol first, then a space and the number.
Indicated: V 40
